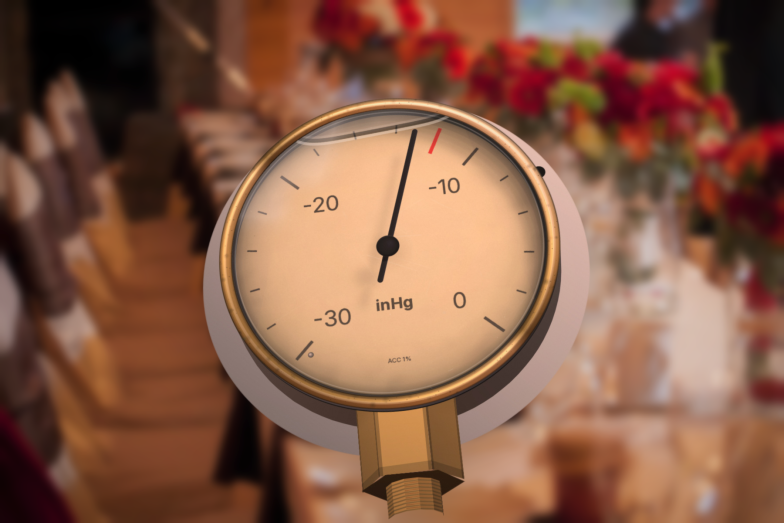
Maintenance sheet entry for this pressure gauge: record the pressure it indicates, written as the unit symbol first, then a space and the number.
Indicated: inHg -13
